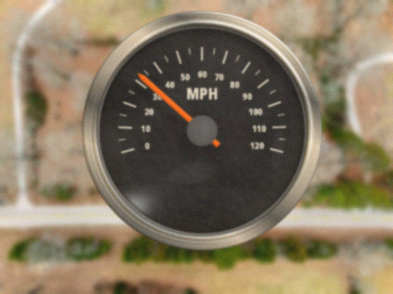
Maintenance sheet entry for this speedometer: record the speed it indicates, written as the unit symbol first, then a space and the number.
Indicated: mph 32.5
